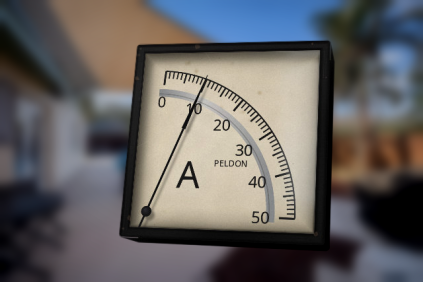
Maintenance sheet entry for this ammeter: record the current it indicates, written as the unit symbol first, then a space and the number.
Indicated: A 10
